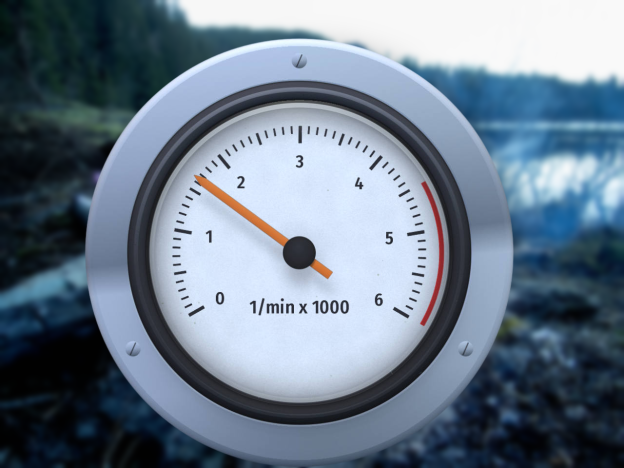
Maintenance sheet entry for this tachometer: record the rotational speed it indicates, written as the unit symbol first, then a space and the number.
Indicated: rpm 1650
